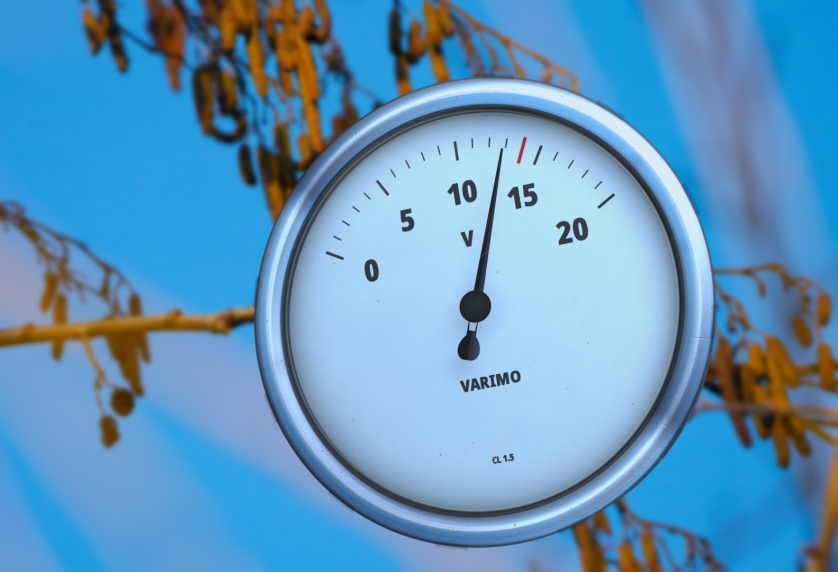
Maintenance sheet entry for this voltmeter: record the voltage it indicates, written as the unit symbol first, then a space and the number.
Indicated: V 13
